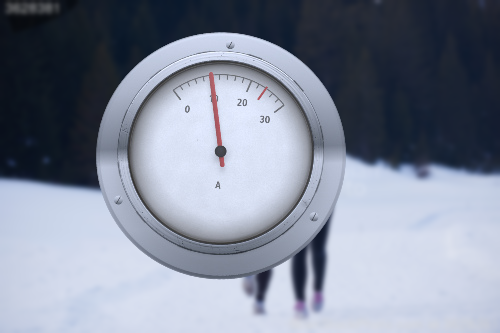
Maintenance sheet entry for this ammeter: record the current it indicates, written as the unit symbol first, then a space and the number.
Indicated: A 10
